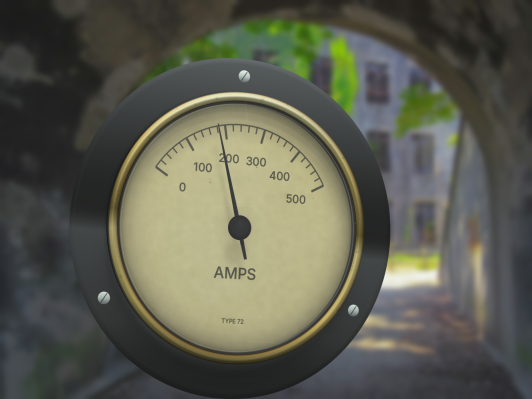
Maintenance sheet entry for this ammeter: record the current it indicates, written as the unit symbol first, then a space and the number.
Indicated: A 180
